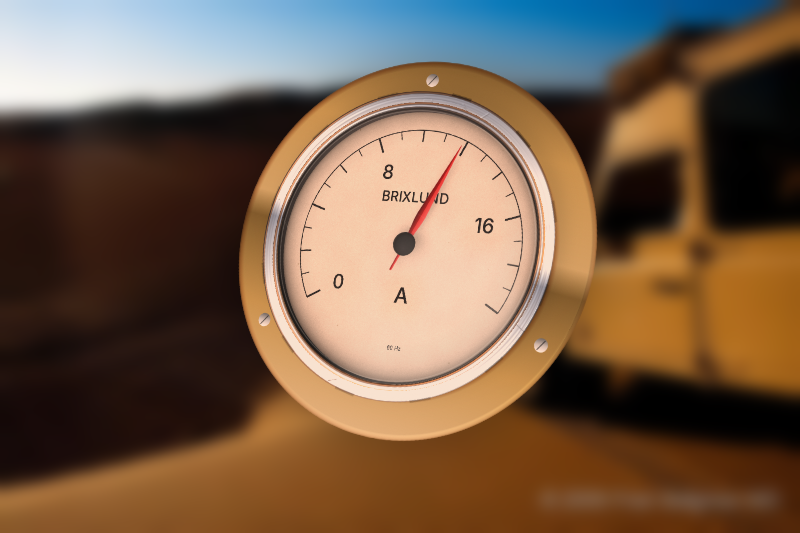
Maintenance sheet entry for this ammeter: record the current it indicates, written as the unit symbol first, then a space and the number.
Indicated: A 12
